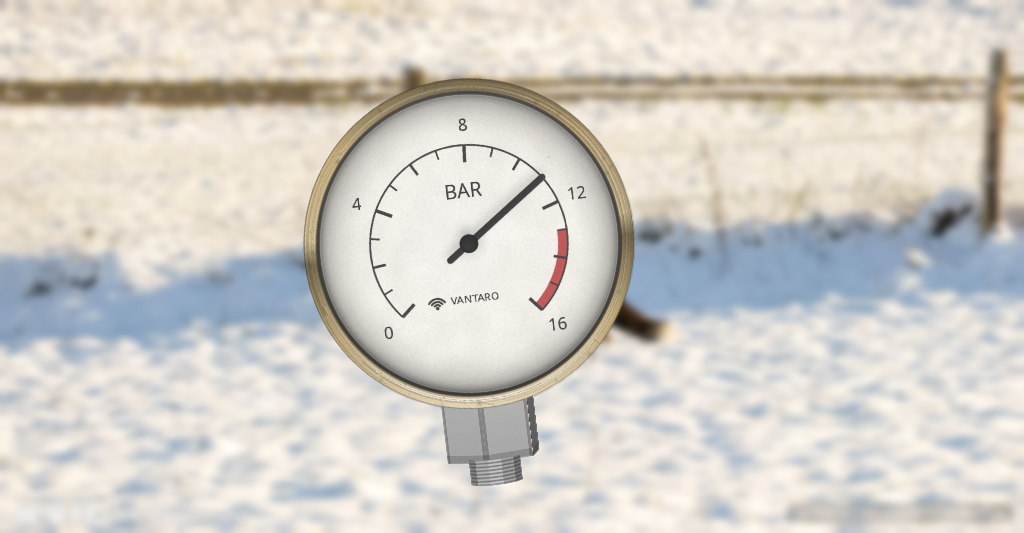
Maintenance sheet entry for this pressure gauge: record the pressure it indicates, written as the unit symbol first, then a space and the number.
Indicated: bar 11
